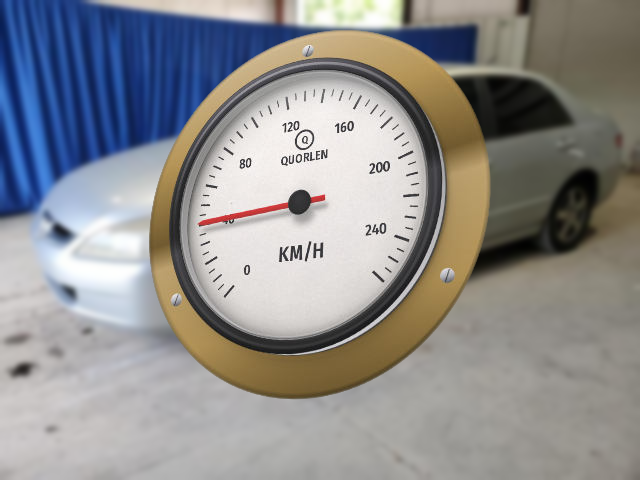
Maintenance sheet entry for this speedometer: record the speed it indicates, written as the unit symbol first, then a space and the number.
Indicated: km/h 40
